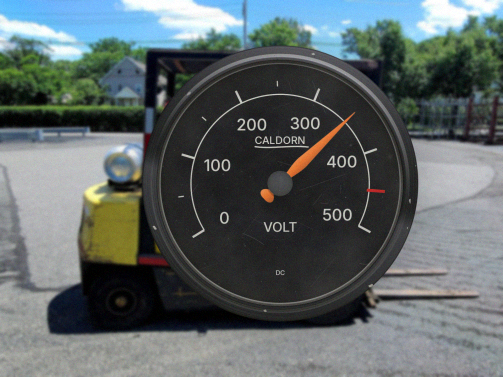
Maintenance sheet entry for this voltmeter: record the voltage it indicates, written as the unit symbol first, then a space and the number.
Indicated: V 350
